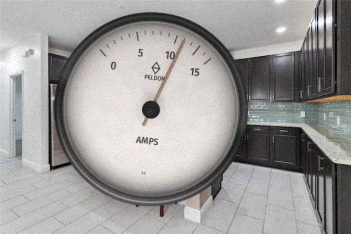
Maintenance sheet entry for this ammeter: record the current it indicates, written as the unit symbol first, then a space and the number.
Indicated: A 11
